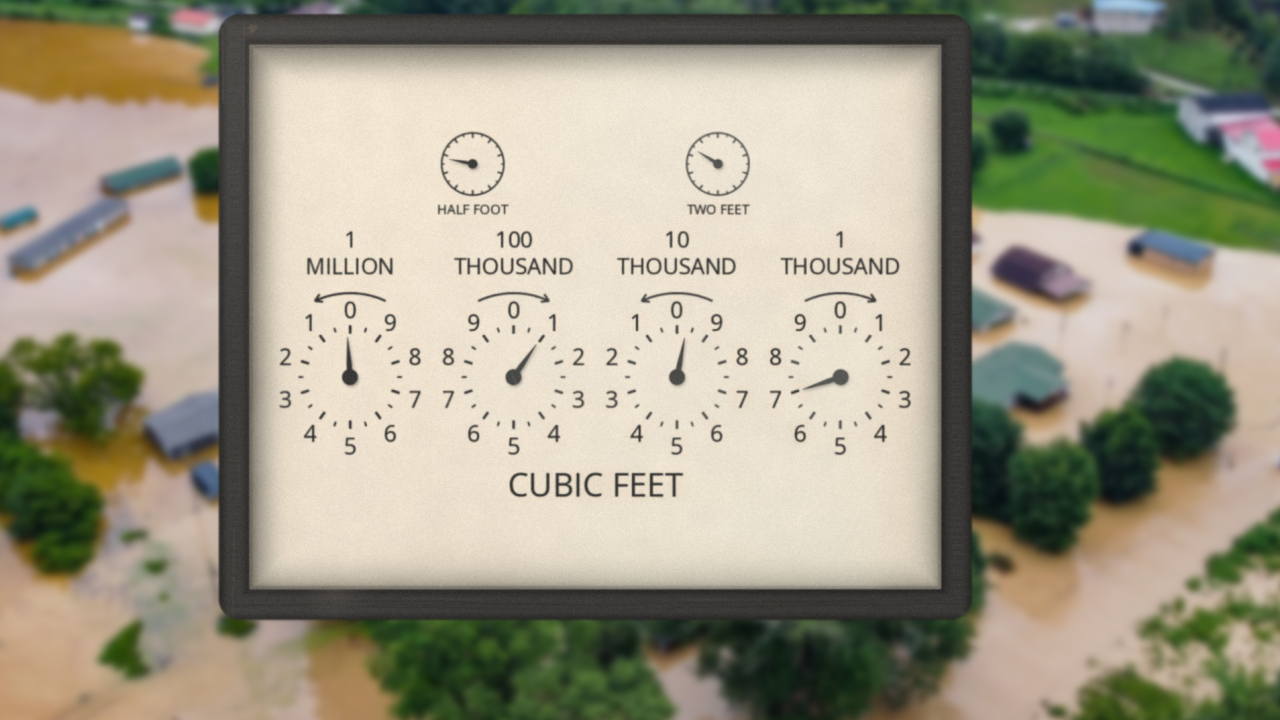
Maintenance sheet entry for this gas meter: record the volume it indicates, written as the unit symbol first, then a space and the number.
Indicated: ft³ 9700
